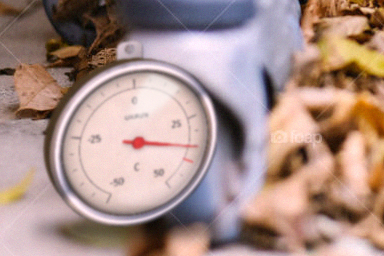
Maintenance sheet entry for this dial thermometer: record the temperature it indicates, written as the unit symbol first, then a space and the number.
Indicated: °C 35
